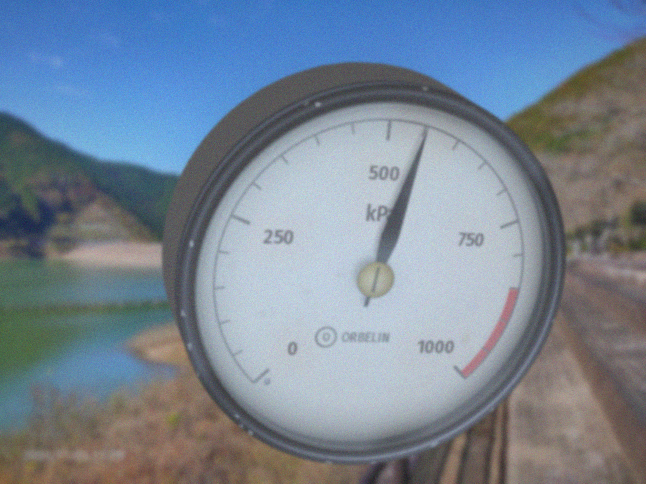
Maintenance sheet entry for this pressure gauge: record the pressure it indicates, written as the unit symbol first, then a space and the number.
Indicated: kPa 550
